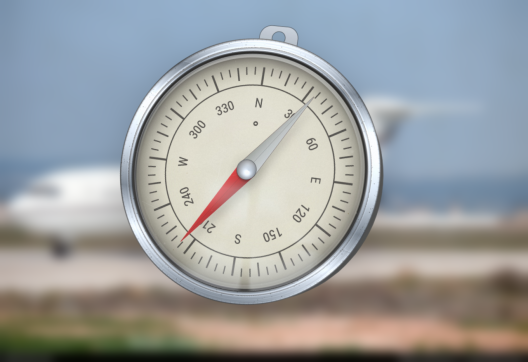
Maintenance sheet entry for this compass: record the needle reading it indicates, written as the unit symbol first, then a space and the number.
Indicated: ° 215
